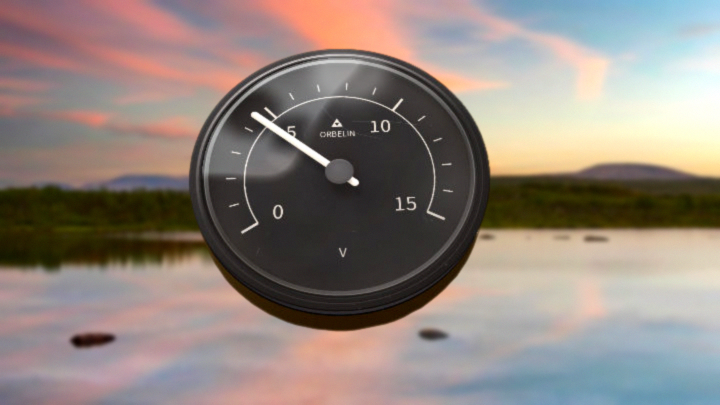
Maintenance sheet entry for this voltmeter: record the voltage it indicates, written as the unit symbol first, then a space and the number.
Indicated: V 4.5
